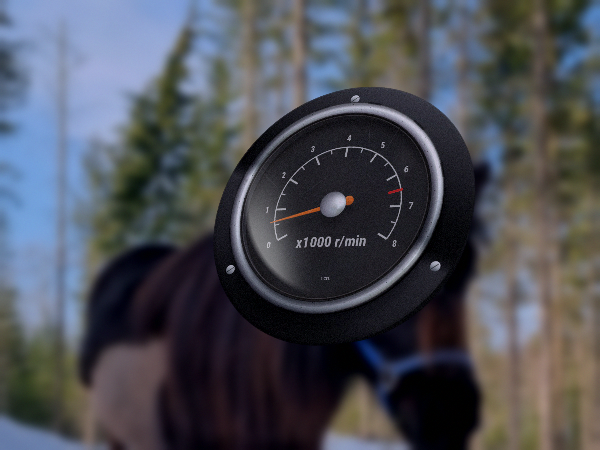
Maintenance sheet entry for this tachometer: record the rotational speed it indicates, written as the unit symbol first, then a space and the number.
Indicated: rpm 500
